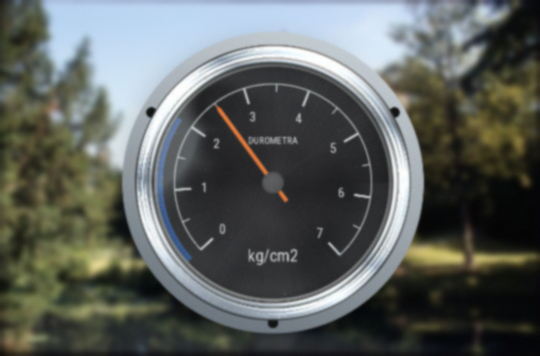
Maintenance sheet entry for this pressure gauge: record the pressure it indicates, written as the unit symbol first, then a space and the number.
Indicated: kg/cm² 2.5
